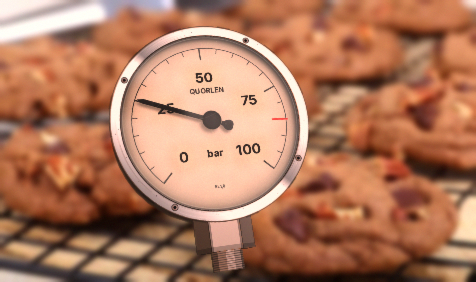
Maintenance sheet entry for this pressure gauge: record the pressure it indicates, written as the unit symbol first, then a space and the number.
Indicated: bar 25
